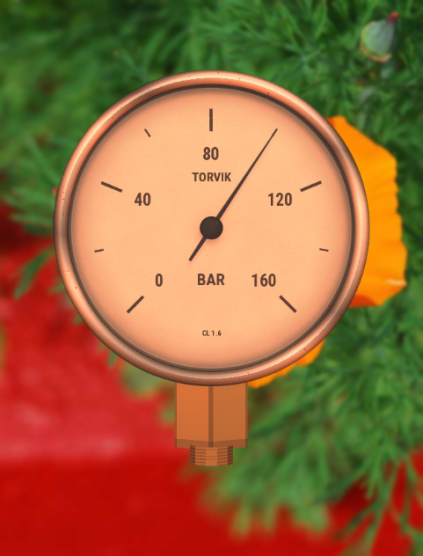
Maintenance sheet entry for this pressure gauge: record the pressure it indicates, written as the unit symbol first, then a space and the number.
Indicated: bar 100
